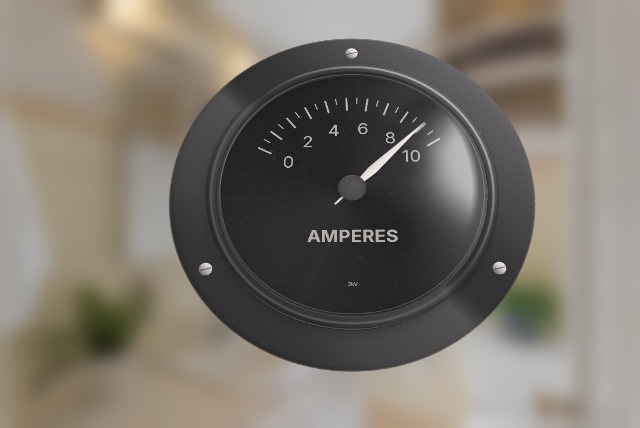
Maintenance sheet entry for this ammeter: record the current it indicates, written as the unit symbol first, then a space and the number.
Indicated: A 9
